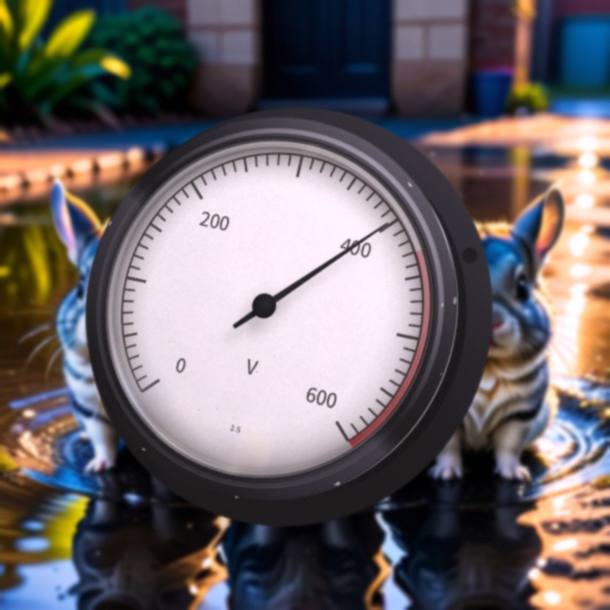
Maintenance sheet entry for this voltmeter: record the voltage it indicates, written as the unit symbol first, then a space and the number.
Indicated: V 400
